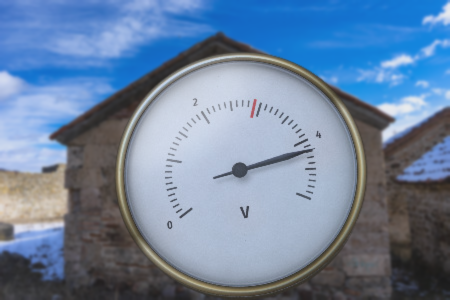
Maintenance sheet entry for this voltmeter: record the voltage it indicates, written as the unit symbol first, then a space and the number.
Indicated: V 4.2
